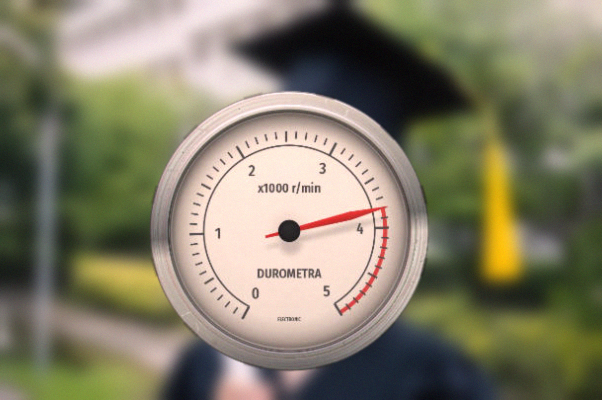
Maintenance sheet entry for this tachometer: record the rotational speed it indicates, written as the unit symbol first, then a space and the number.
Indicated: rpm 3800
